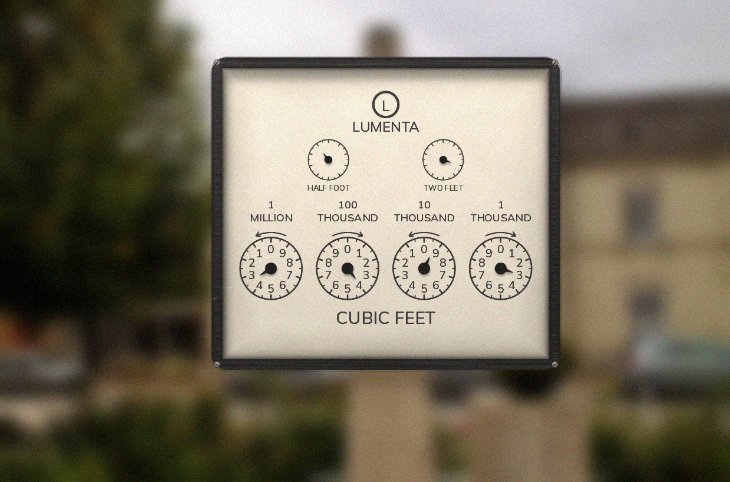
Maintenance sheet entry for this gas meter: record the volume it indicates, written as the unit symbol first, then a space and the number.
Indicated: ft³ 339300
